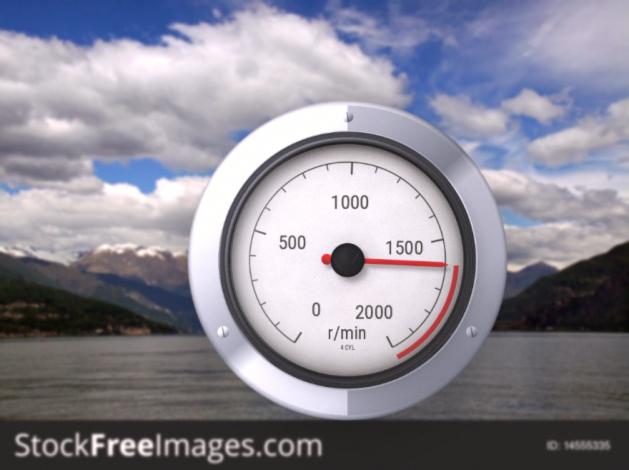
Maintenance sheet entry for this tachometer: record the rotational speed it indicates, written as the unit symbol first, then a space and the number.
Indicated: rpm 1600
